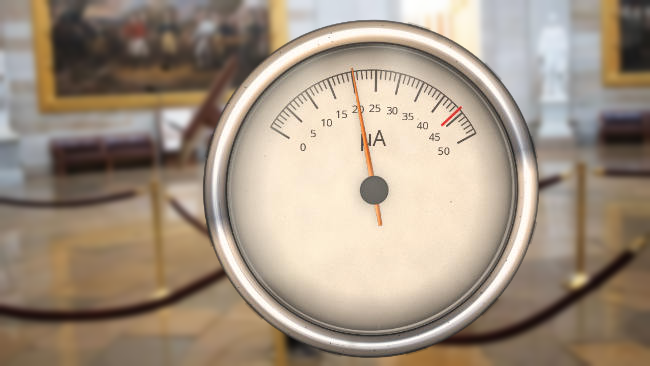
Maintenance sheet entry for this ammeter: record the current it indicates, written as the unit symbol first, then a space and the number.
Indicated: µA 20
